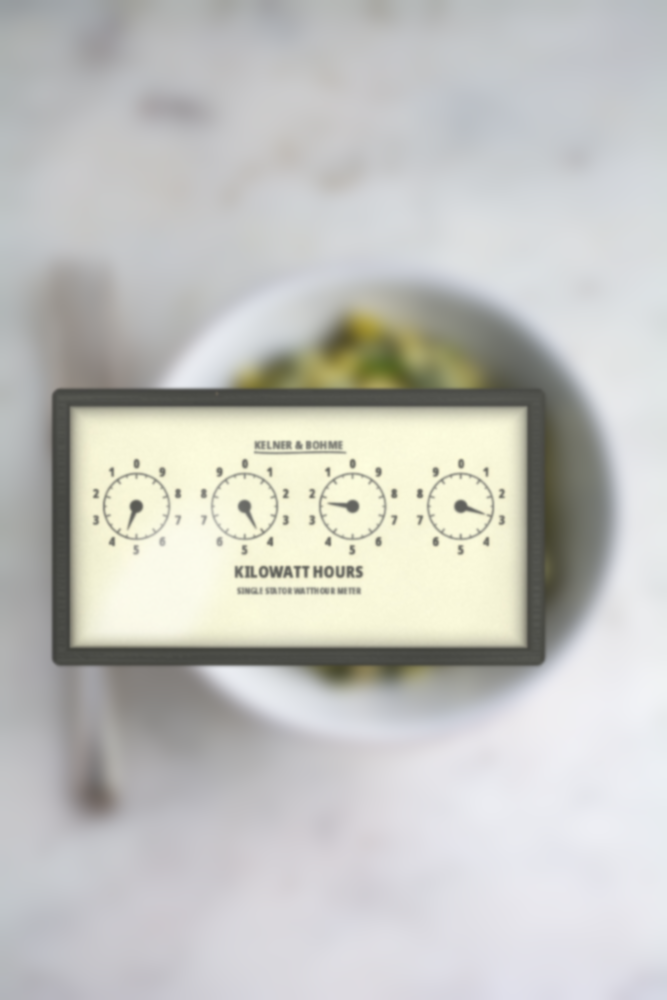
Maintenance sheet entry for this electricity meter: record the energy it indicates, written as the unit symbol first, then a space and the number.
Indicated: kWh 4423
